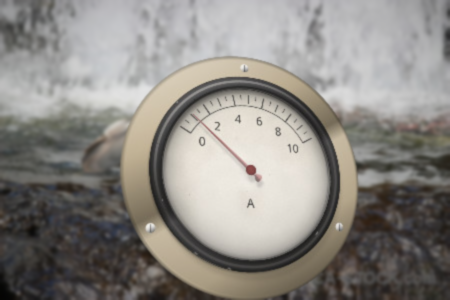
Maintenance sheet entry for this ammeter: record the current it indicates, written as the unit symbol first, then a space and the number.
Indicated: A 1
